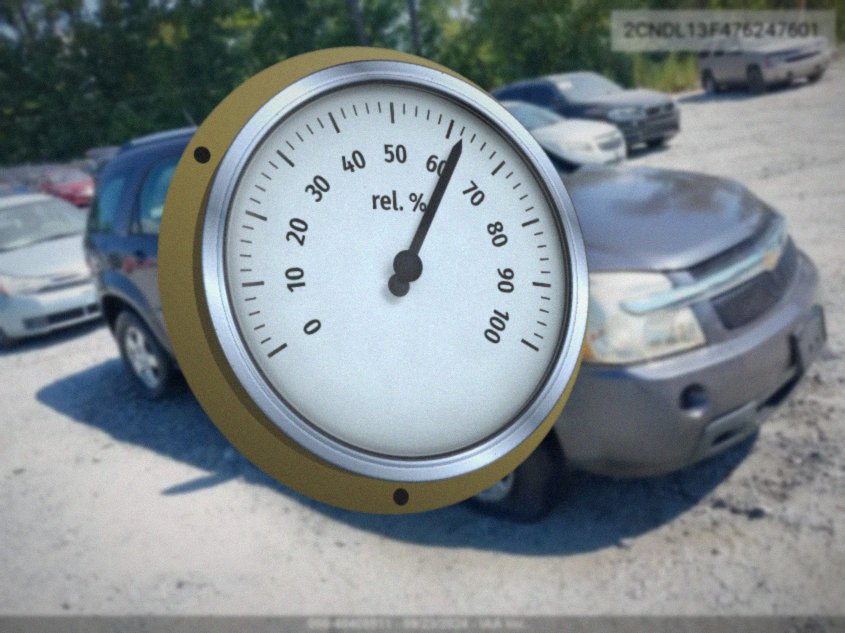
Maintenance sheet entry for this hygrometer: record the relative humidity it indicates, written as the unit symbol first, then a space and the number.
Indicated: % 62
